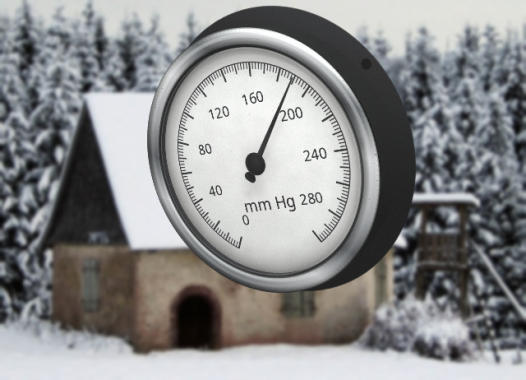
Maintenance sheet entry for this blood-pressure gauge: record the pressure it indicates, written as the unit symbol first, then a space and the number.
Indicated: mmHg 190
